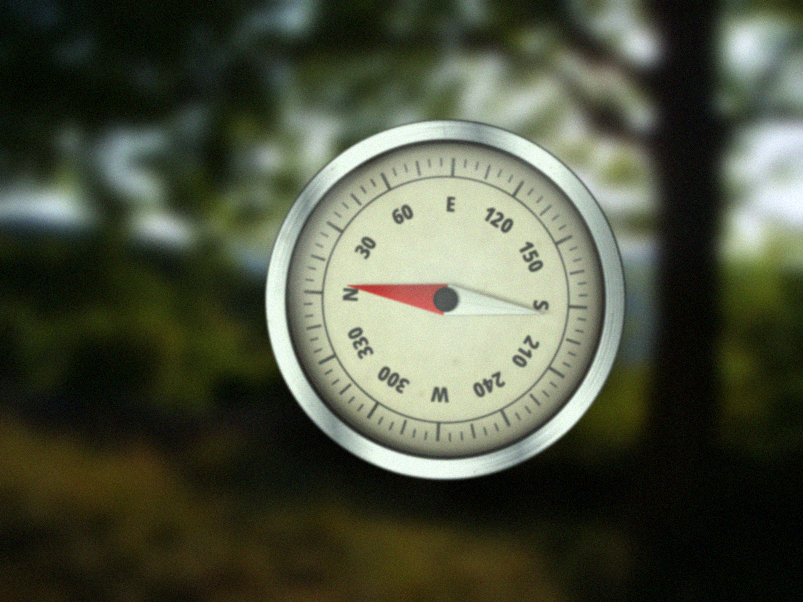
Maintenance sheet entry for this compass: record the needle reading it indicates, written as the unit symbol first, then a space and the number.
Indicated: ° 5
